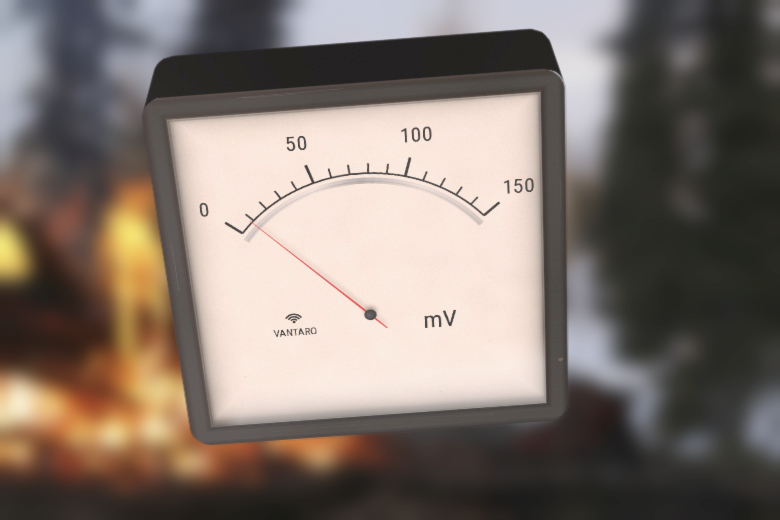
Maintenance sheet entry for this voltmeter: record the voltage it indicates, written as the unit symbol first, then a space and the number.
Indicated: mV 10
